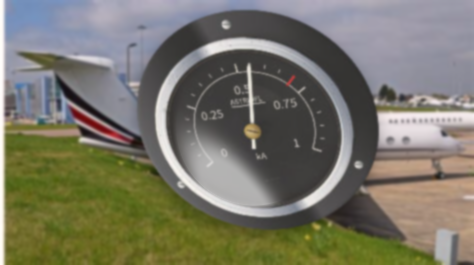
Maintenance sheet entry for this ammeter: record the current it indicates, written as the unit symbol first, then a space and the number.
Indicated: kA 0.55
